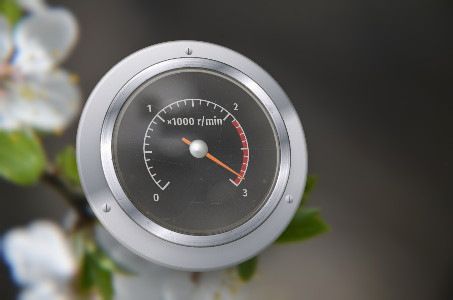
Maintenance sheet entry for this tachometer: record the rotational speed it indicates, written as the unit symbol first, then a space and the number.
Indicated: rpm 2900
